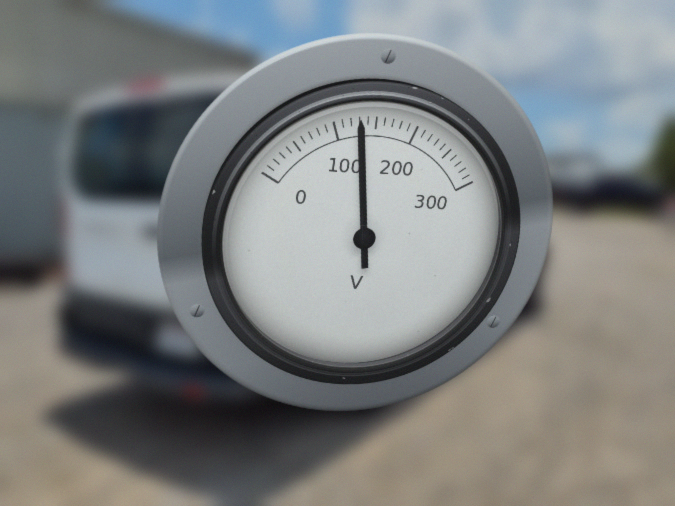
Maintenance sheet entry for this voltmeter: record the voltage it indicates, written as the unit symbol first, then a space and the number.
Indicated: V 130
